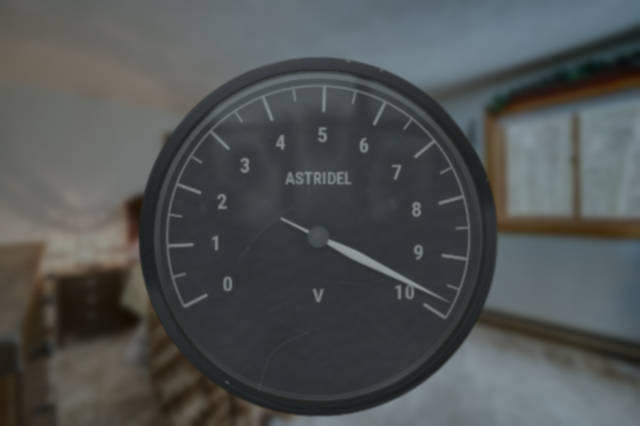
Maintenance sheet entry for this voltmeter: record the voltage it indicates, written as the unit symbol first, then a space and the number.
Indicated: V 9.75
